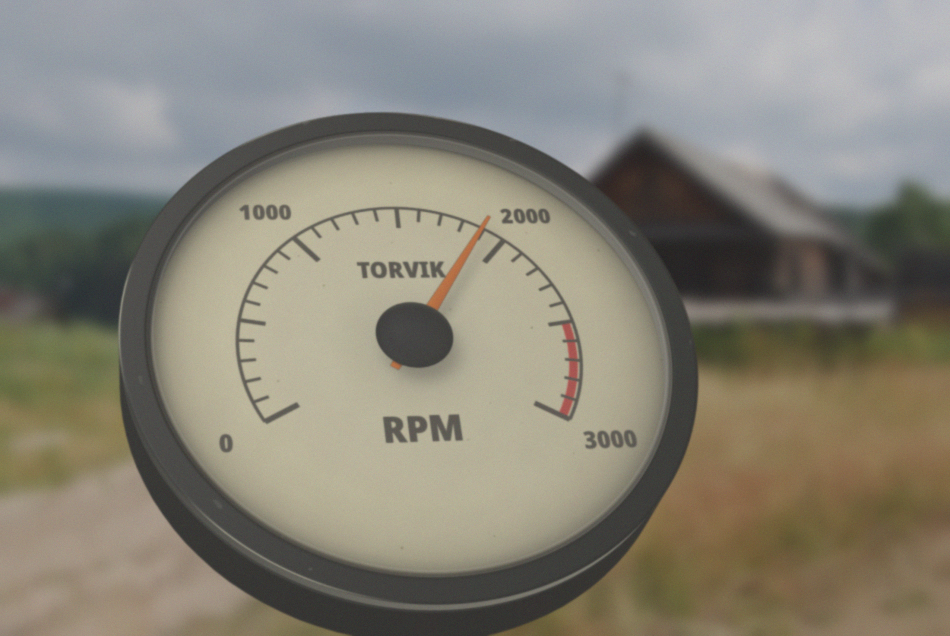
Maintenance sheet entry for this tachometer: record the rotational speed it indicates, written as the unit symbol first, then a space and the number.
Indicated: rpm 1900
